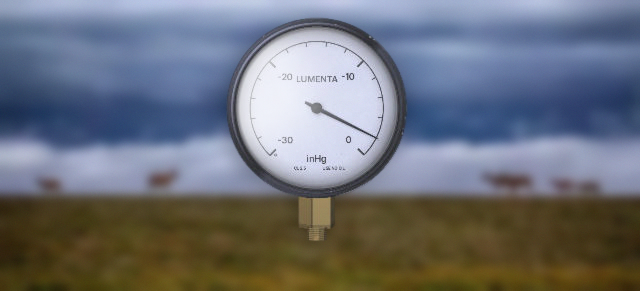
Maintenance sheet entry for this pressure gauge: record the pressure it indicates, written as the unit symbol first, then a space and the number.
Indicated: inHg -2
